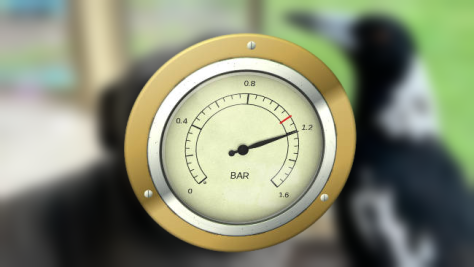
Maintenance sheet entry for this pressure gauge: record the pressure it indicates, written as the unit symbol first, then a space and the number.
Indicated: bar 1.2
